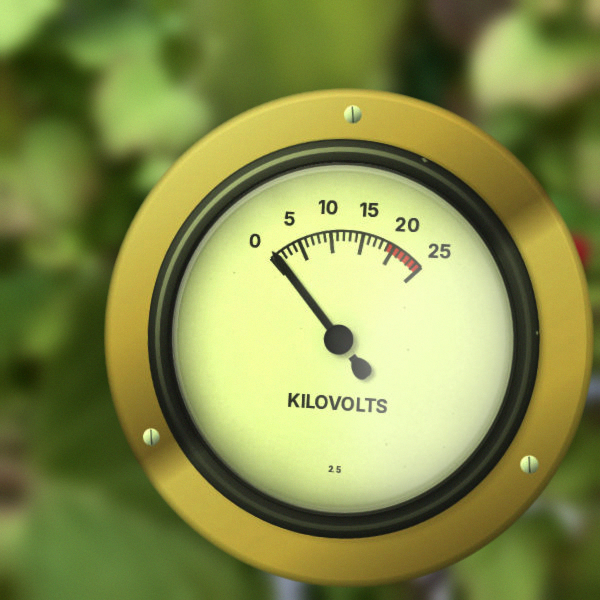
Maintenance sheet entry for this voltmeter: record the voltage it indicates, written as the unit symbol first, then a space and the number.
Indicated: kV 1
